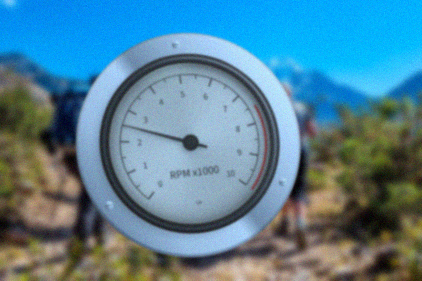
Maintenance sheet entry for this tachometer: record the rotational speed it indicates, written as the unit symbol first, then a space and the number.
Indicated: rpm 2500
